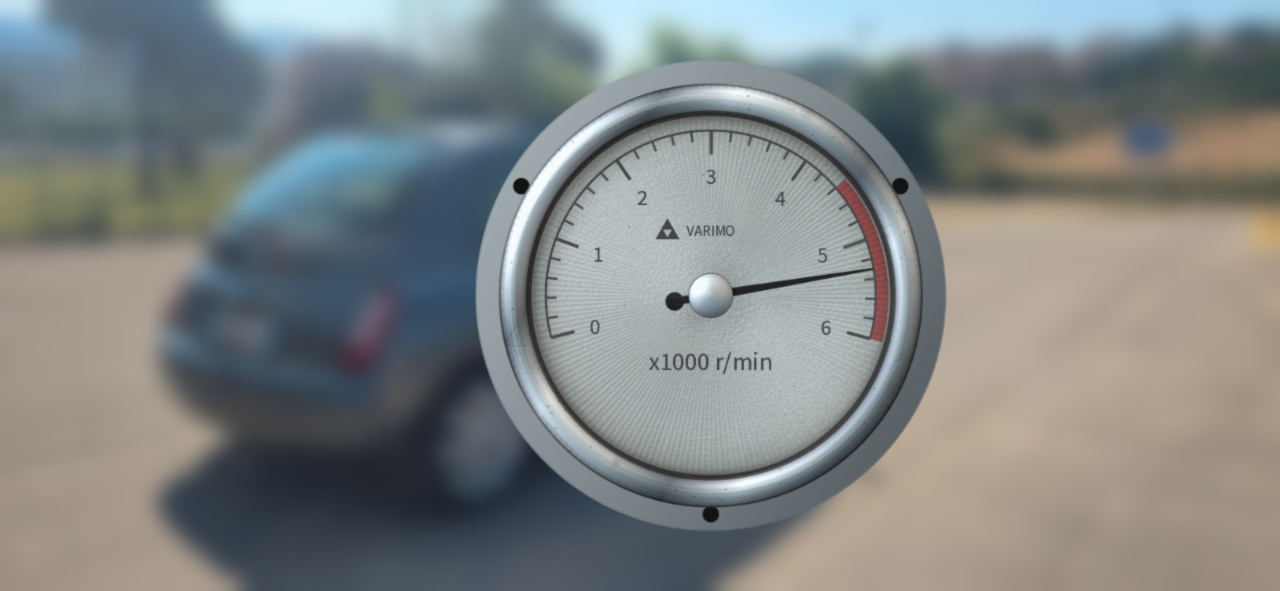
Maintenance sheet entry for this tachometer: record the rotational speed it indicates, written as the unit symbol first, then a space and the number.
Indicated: rpm 5300
